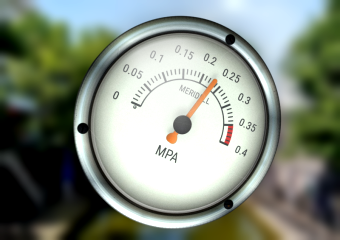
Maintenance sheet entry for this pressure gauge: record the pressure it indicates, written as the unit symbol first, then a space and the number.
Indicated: MPa 0.23
